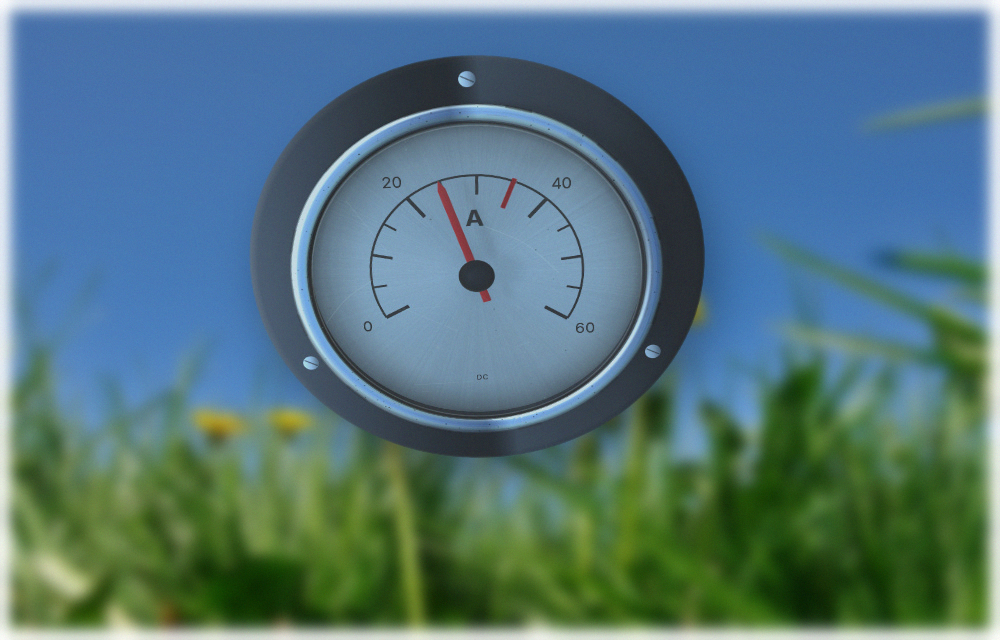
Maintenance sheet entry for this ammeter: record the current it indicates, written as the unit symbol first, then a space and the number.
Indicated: A 25
